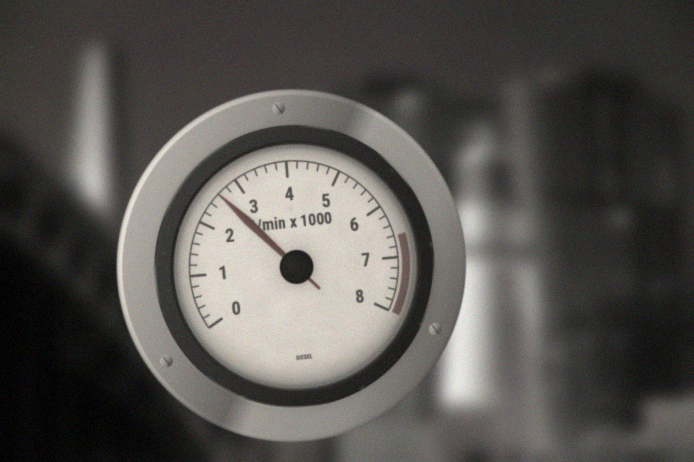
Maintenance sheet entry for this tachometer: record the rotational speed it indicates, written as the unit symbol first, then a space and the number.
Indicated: rpm 2600
